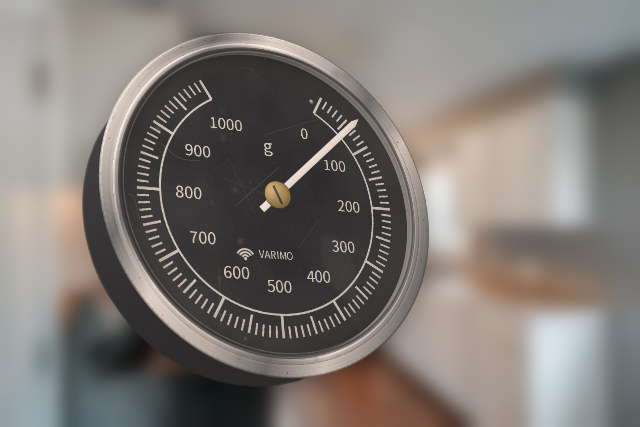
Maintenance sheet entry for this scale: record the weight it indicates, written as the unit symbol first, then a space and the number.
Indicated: g 60
